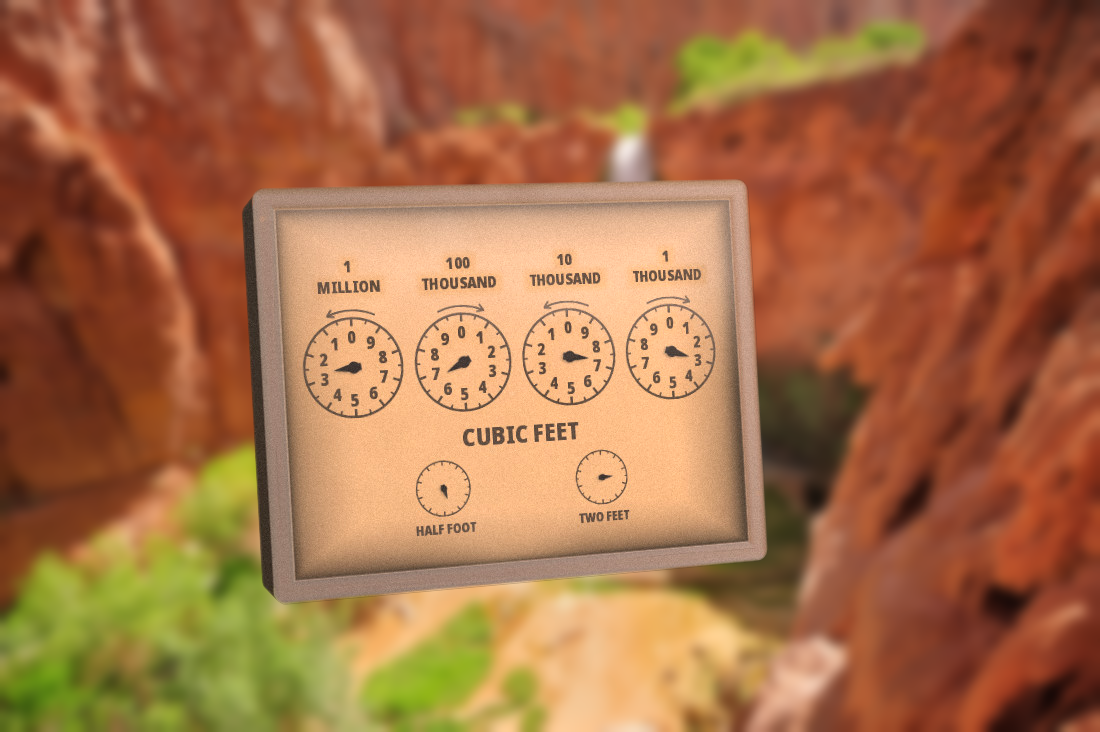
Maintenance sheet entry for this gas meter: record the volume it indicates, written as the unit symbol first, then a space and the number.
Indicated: ft³ 267300
